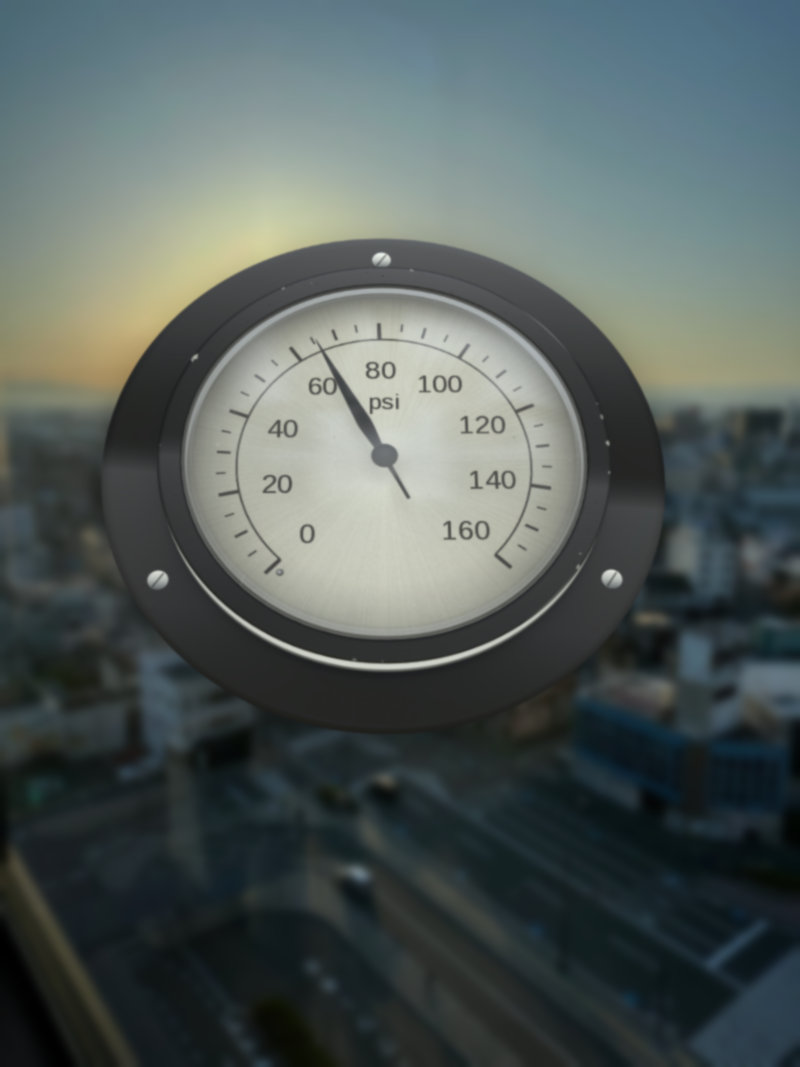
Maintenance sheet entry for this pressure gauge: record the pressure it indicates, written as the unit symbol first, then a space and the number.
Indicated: psi 65
